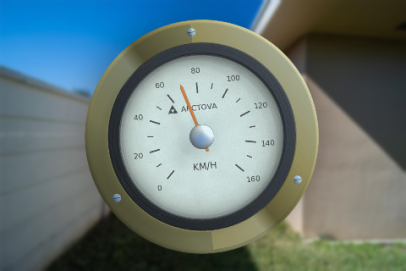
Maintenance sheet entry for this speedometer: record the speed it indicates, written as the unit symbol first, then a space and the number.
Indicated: km/h 70
